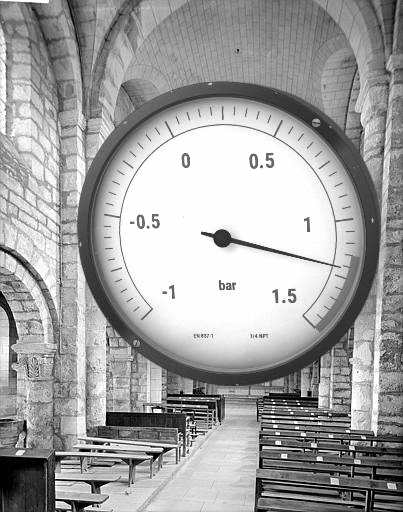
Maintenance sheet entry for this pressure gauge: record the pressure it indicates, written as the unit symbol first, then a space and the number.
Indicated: bar 1.2
